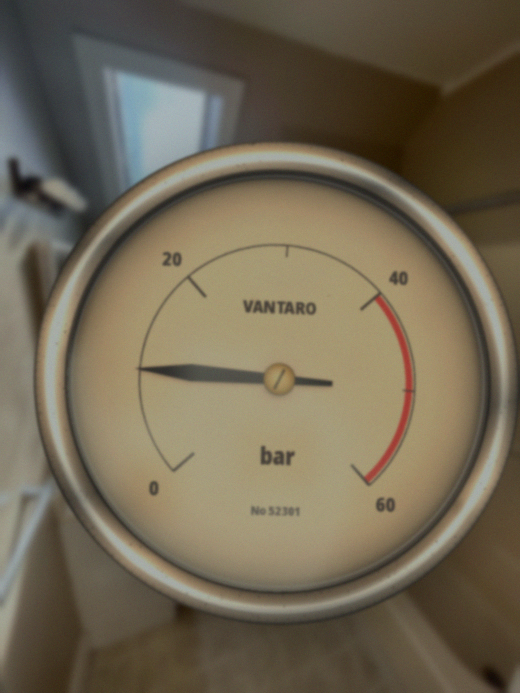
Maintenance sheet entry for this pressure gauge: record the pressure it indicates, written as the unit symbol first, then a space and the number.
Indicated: bar 10
